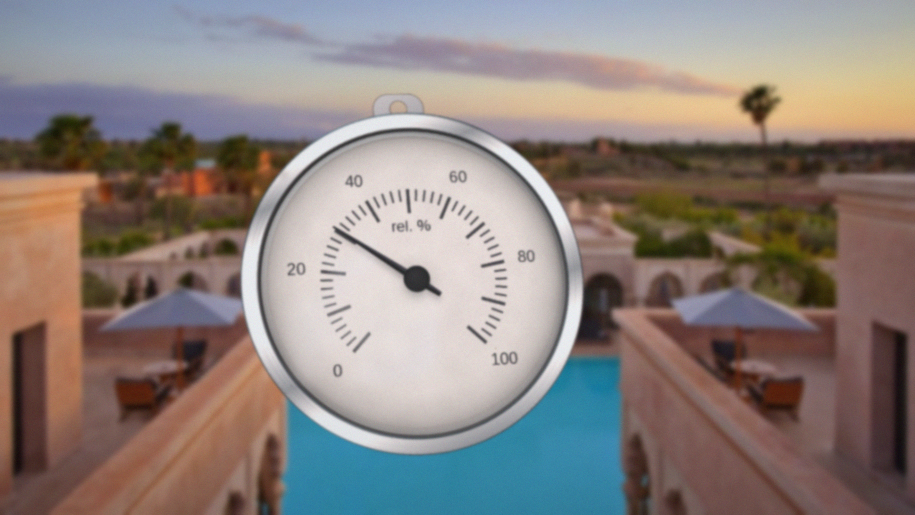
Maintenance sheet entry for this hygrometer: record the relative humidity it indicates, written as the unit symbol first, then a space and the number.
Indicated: % 30
